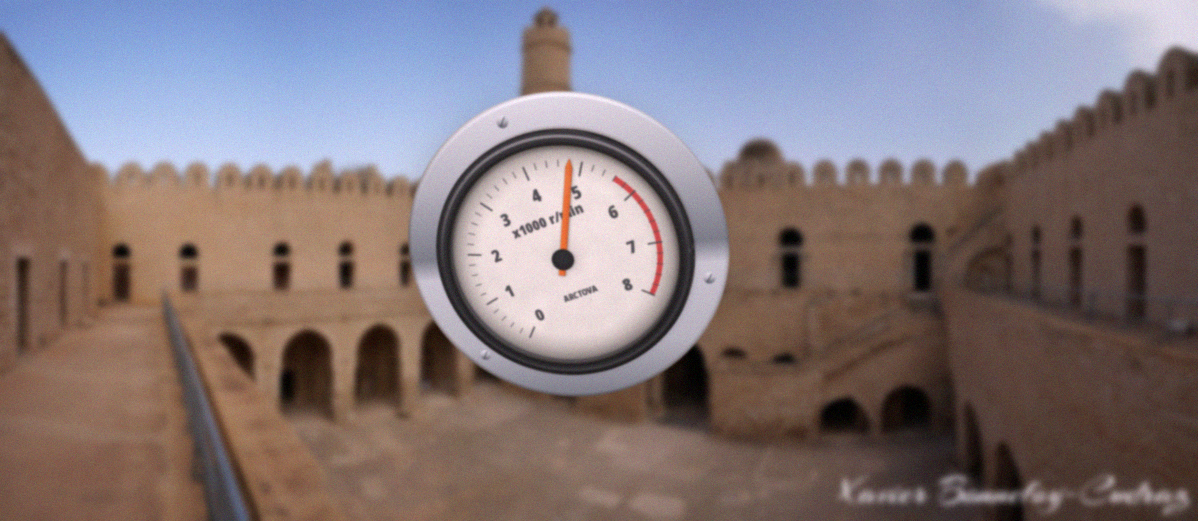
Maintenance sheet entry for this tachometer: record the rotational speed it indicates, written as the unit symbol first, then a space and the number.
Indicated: rpm 4800
